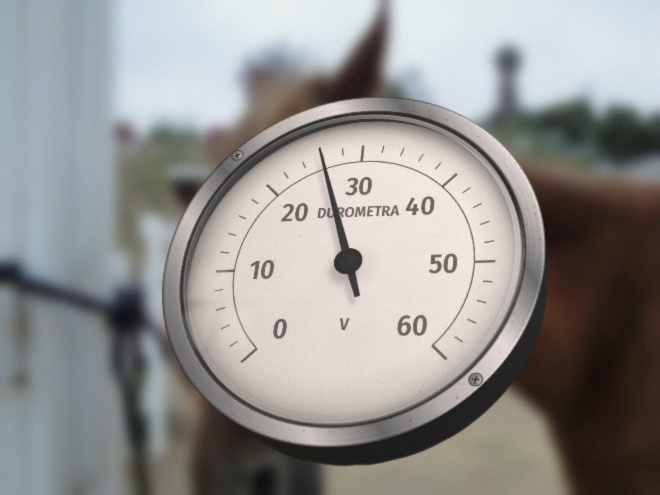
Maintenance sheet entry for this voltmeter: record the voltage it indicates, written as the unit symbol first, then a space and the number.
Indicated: V 26
